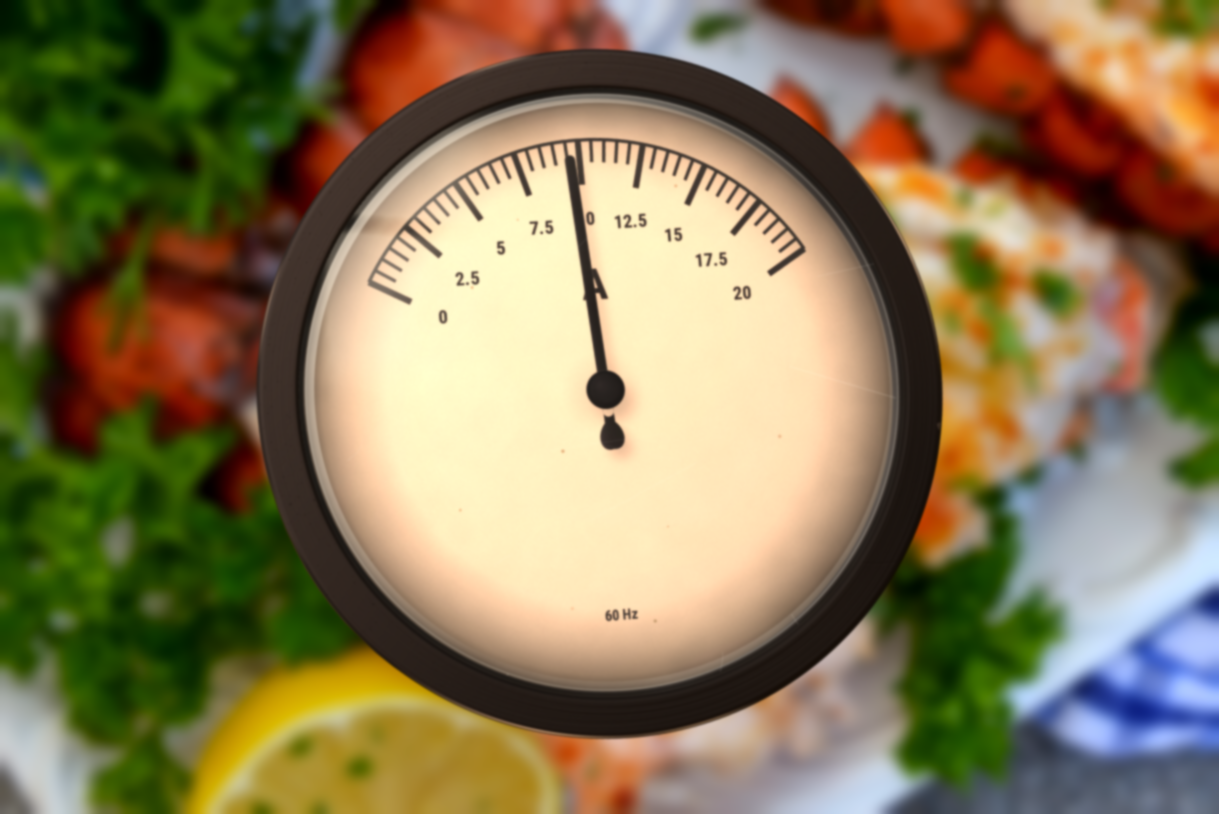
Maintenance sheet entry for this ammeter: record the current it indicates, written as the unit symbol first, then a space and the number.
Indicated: A 9.5
